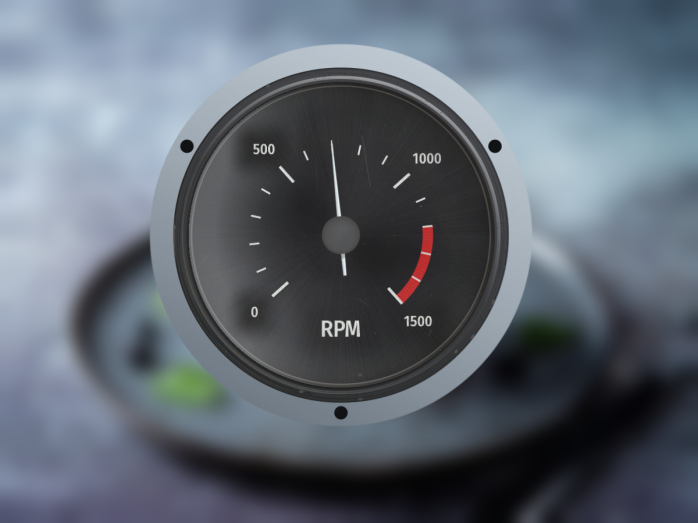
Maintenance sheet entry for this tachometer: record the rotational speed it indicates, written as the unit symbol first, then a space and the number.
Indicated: rpm 700
